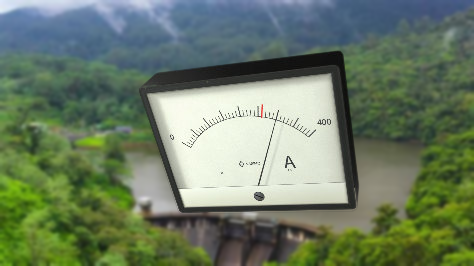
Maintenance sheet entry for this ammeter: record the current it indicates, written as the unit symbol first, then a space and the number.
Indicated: A 300
